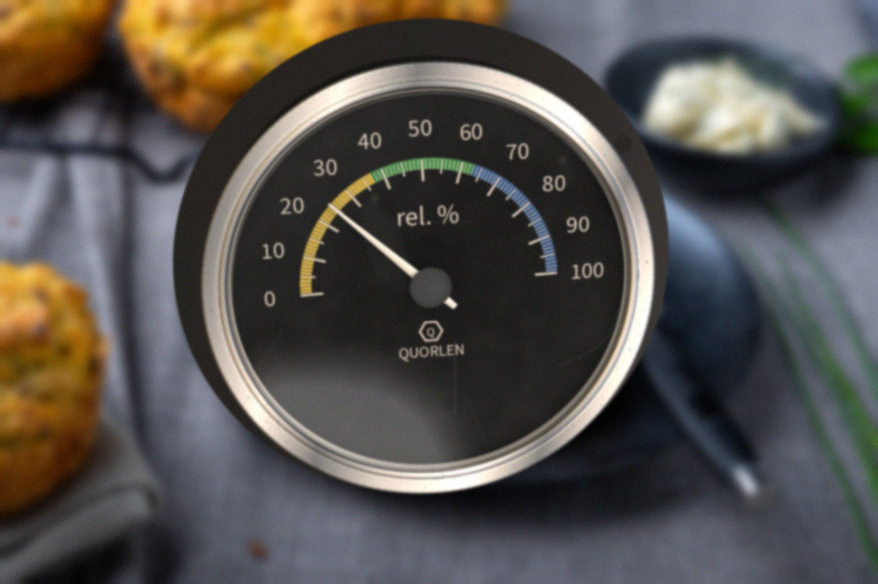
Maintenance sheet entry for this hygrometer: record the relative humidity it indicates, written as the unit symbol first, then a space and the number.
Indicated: % 25
